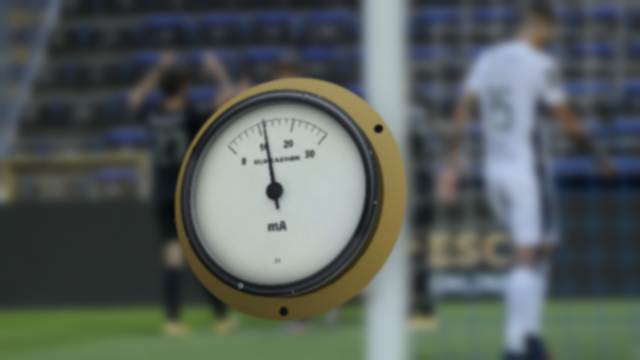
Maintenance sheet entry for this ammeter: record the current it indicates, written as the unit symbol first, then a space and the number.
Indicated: mA 12
